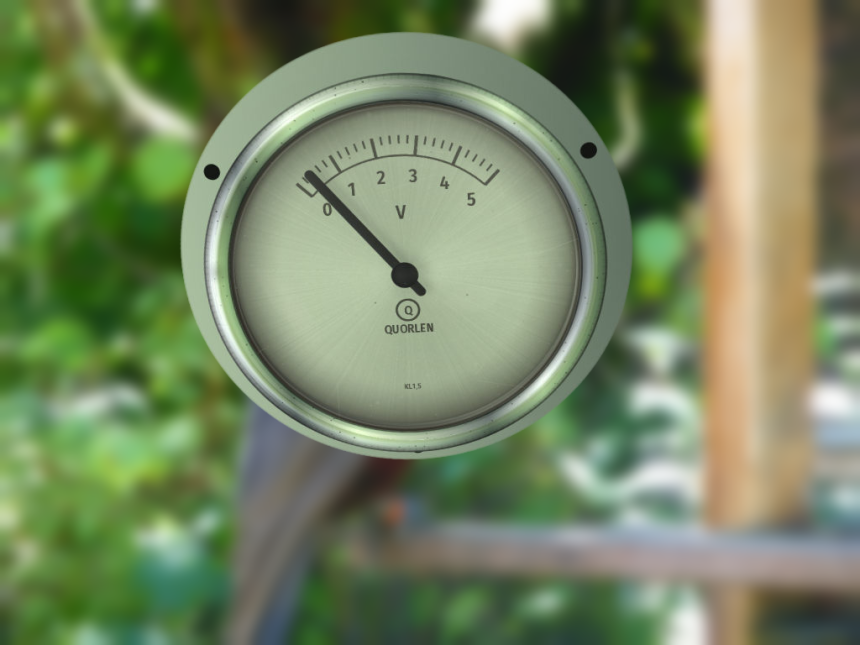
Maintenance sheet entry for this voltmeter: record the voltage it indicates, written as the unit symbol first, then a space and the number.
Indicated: V 0.4
